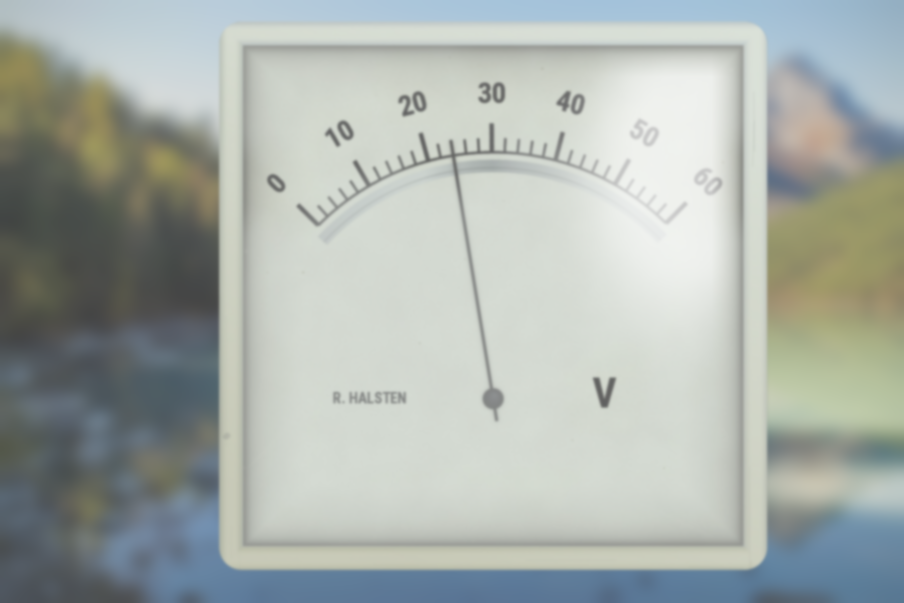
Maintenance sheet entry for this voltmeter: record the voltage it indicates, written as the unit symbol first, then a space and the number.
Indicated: V 24
